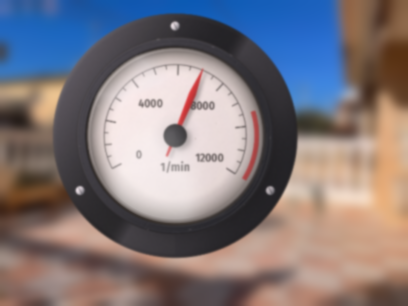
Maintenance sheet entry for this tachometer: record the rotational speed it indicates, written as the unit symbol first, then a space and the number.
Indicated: rpm 7000
